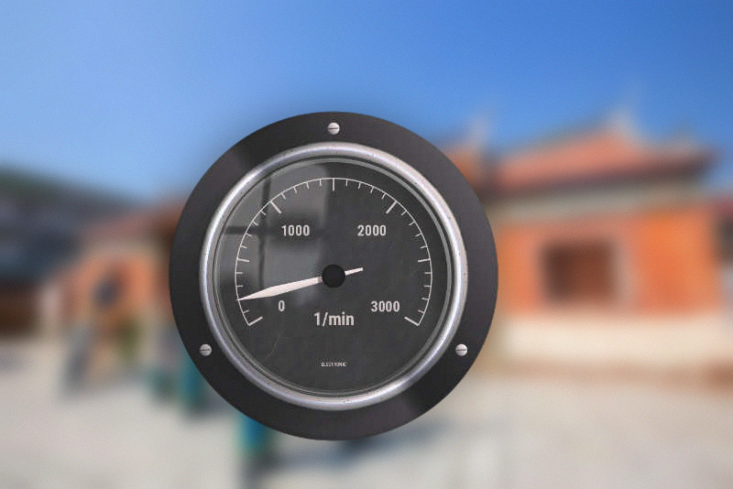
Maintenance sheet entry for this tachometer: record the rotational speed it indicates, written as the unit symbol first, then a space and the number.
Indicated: rpm 200
